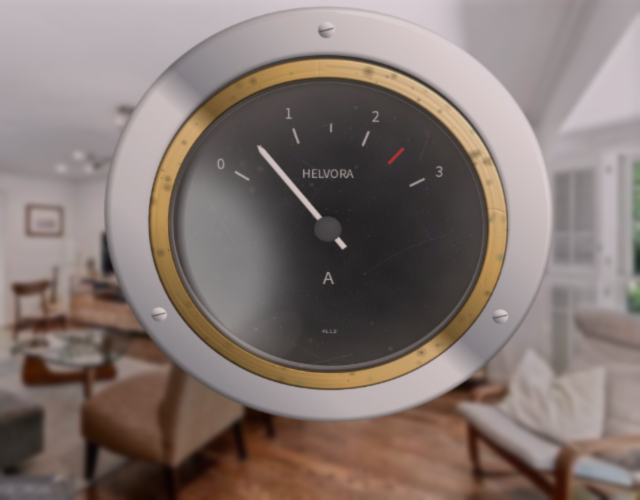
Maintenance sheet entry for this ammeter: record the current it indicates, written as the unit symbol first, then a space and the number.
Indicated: A 0.5
